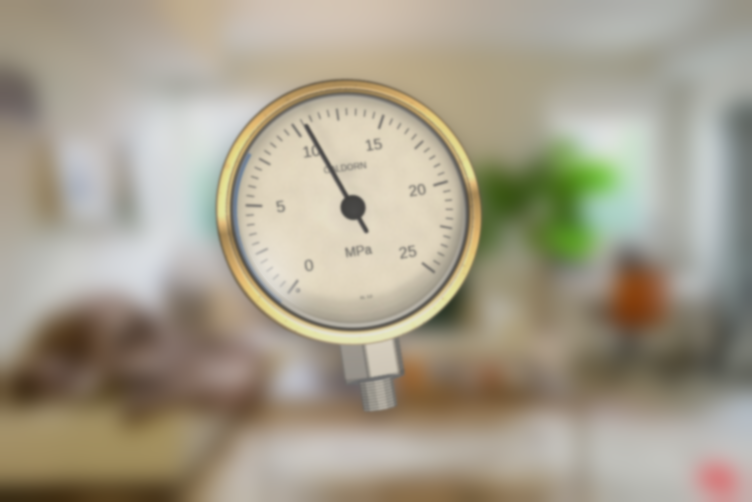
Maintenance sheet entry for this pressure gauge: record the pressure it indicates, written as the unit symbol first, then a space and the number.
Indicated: MPa 10.5
